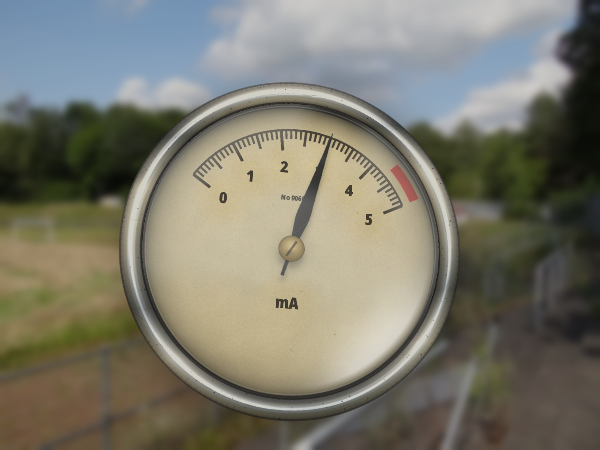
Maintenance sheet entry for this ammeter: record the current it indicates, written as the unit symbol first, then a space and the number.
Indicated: mA 3
